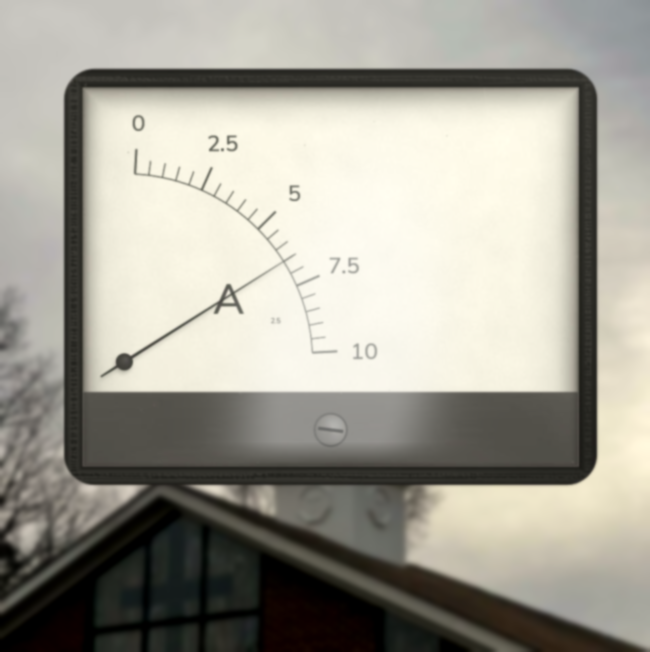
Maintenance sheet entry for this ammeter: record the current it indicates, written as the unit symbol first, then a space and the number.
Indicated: A 6.5
